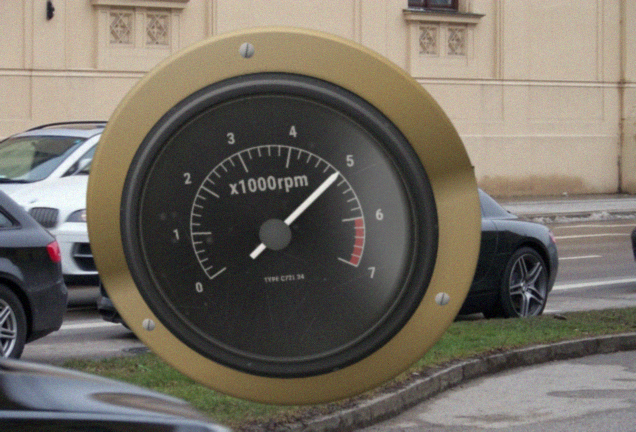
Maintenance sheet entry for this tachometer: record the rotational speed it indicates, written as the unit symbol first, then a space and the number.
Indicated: rpm 5000
